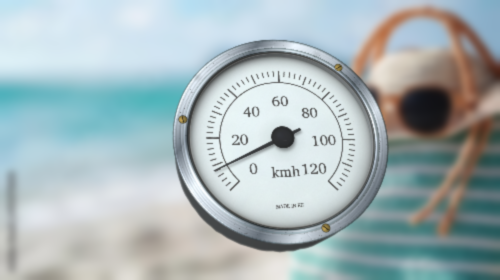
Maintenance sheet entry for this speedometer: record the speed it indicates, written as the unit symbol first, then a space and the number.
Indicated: km/h 8
